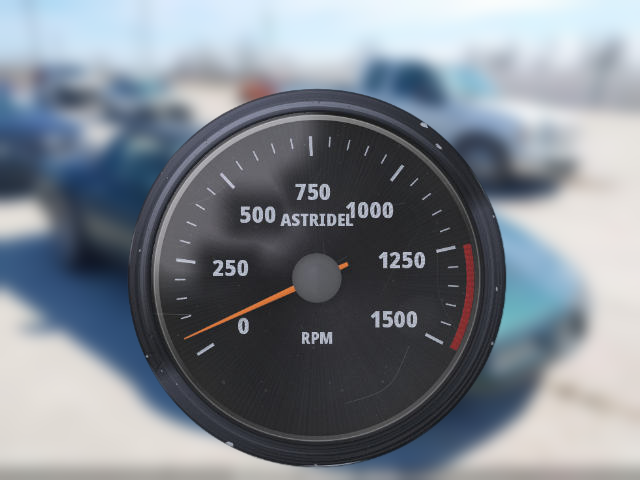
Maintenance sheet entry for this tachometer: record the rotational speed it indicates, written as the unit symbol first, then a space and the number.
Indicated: rpm 50
